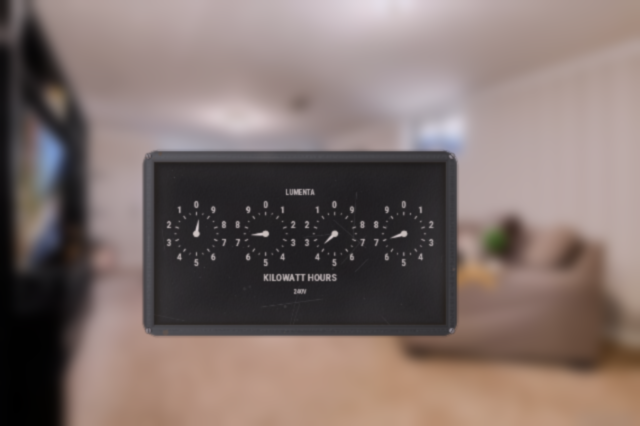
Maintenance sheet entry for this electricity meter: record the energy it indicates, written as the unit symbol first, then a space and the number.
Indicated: kWh 9737
